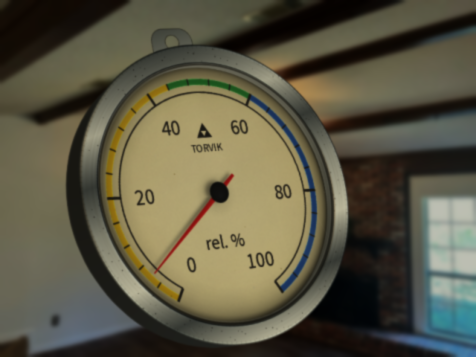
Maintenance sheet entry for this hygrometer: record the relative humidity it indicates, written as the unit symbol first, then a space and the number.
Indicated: % 6
